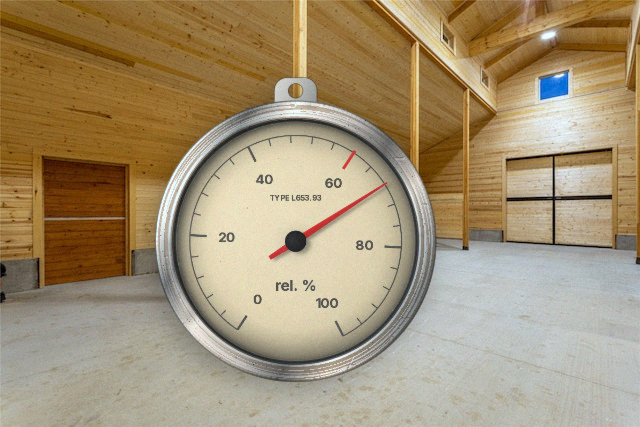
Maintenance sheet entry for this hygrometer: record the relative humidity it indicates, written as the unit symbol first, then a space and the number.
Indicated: % 68
